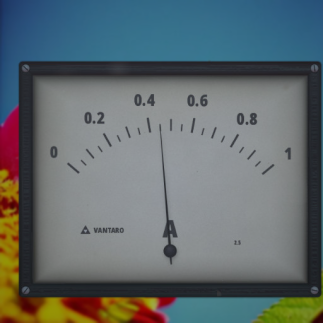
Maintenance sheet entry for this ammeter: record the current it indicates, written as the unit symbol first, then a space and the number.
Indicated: A 0.45
